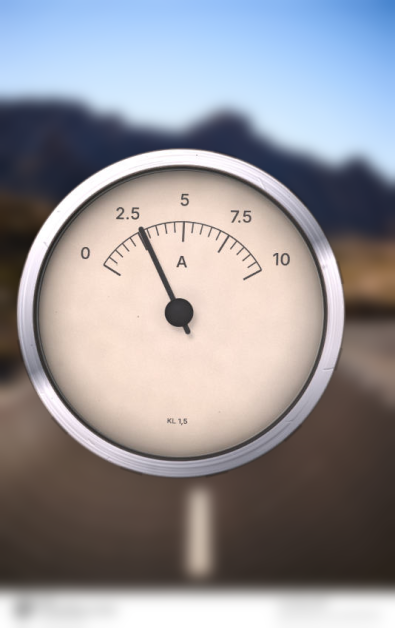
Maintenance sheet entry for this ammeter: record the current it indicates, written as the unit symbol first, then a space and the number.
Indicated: A 2.75
